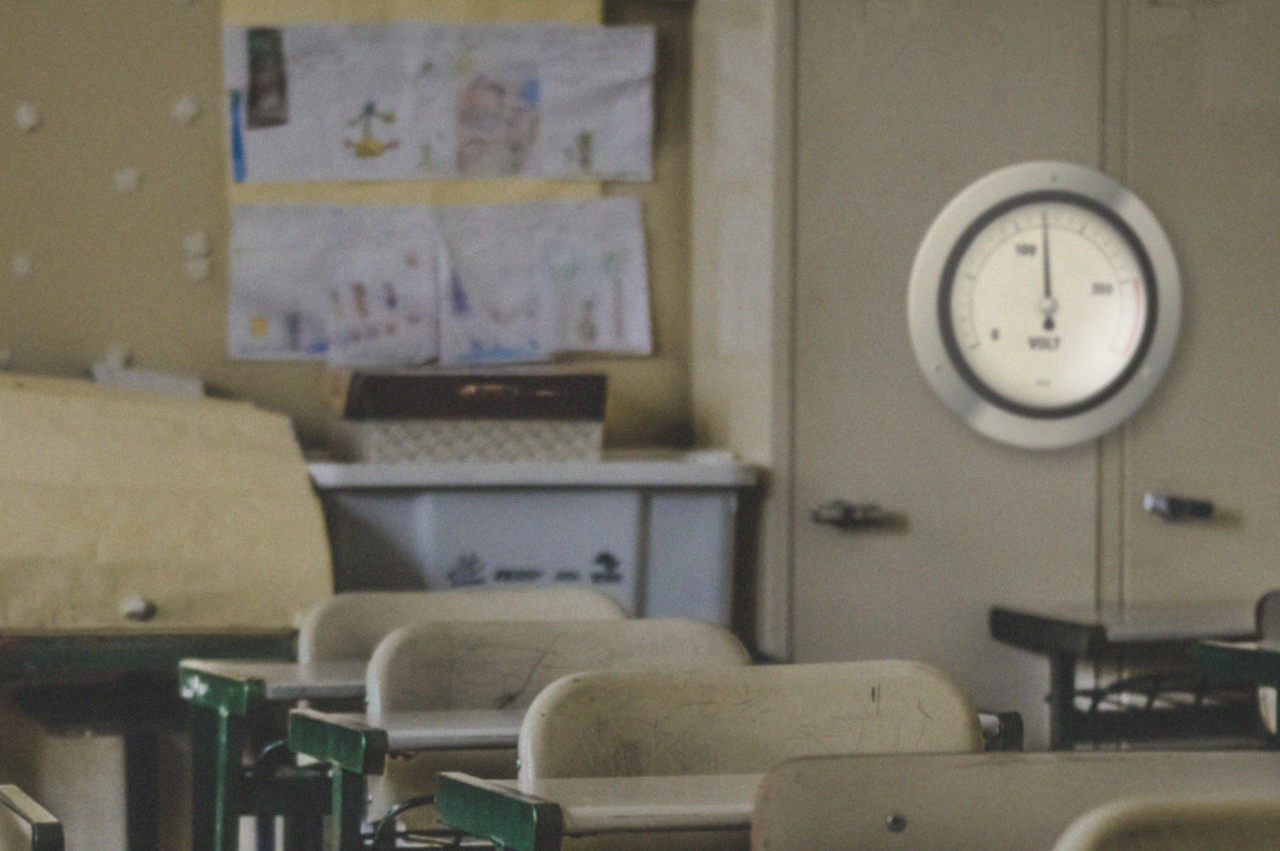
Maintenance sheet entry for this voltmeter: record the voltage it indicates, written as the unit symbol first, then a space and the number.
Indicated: V 120
